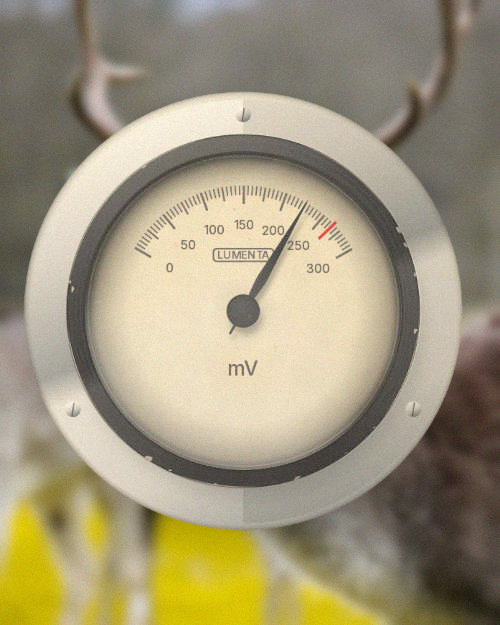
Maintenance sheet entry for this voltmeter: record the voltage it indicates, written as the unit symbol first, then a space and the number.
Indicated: mV 225
